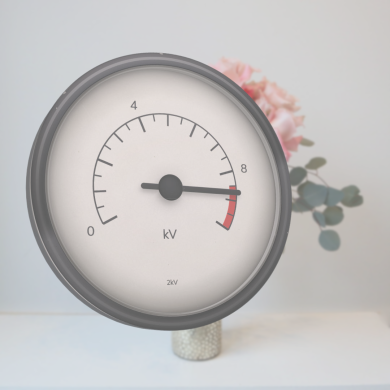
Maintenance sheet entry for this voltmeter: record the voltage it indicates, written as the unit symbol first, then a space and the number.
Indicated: kV 8.75
